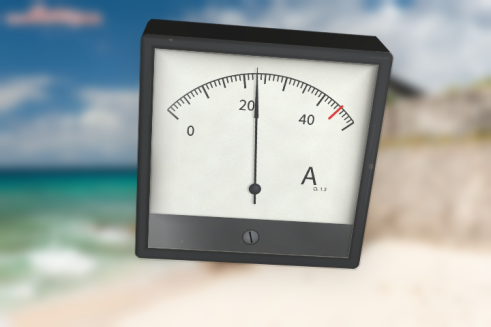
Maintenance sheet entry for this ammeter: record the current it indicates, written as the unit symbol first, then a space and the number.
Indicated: A 23
